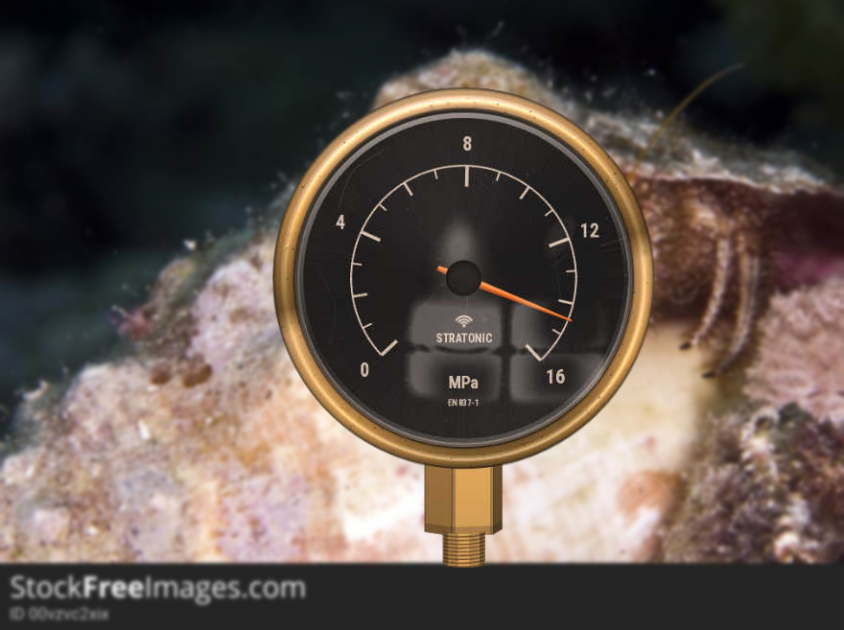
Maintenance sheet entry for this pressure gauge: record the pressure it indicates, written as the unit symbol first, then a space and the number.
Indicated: MPa 14.5
